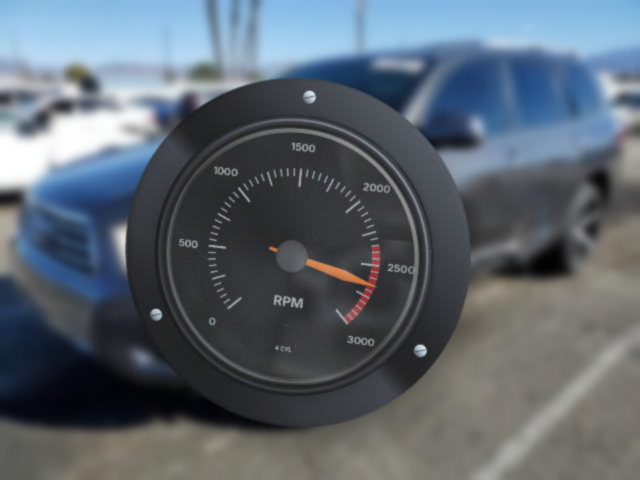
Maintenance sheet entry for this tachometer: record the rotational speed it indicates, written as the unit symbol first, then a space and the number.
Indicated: rpm 2650
